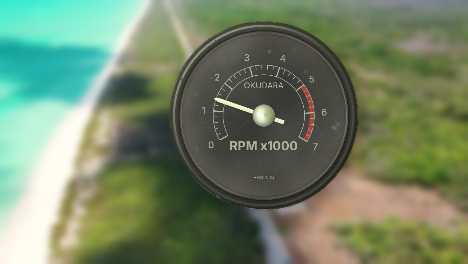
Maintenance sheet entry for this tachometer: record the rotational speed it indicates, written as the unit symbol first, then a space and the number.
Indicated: rpm 1400
